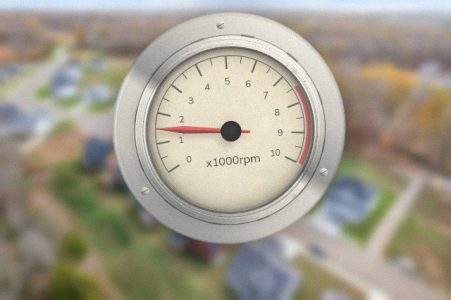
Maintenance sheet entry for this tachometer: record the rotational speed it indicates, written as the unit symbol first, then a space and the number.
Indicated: rpm 1500
